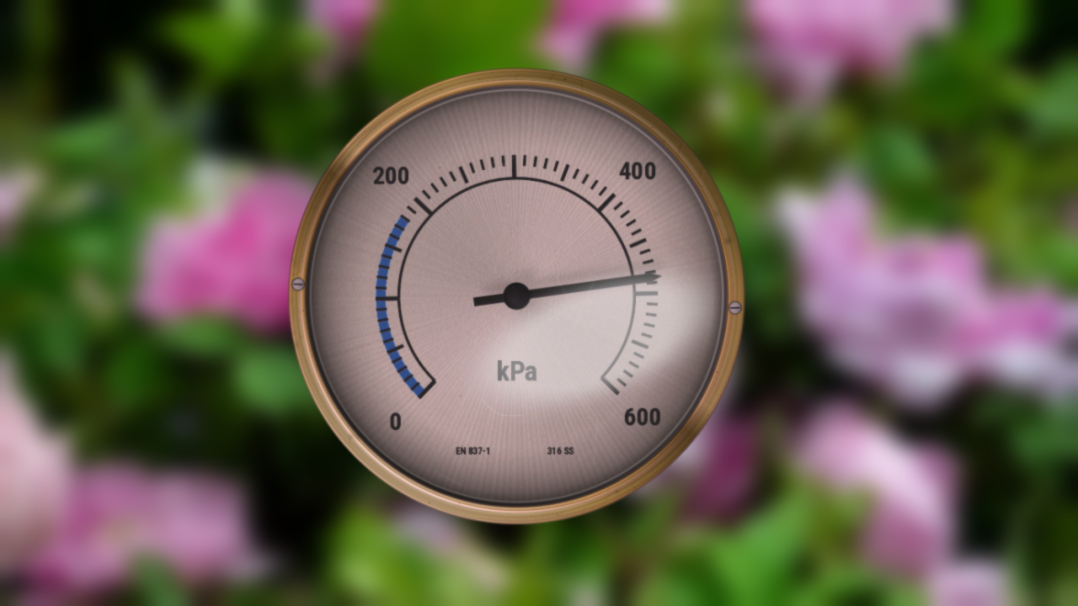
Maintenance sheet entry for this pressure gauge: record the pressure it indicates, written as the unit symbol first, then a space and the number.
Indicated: kPa 485
